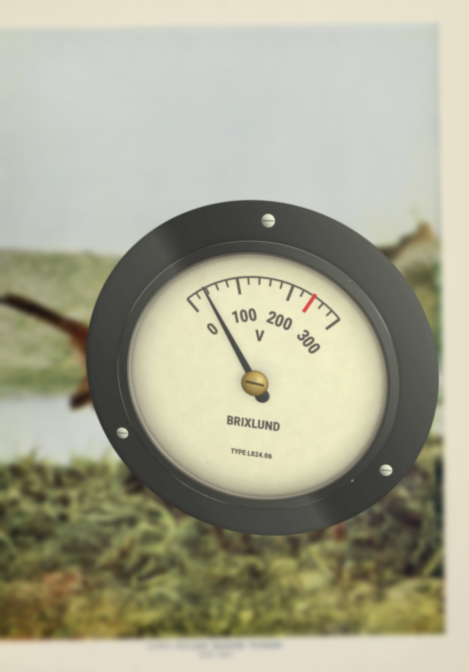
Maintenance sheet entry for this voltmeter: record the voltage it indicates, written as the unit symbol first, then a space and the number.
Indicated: V 40
